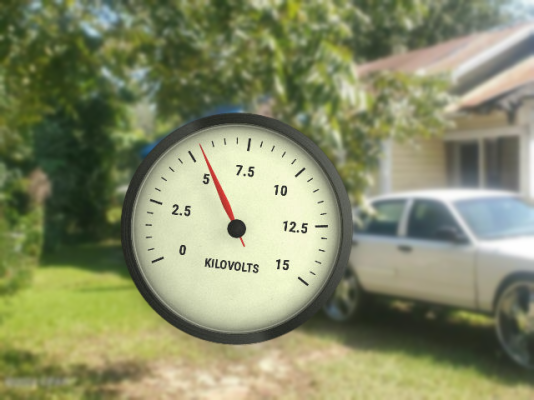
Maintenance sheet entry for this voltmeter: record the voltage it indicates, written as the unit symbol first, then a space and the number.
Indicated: kV 5.5
